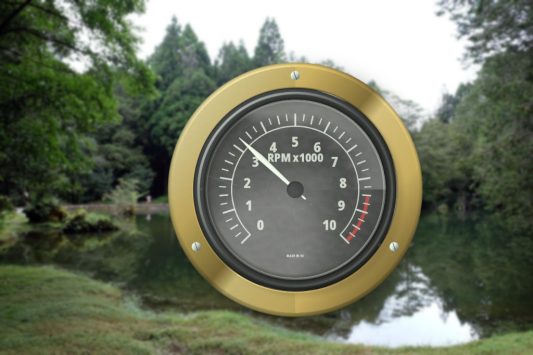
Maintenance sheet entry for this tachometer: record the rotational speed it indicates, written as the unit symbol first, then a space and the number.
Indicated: rpm 3250
